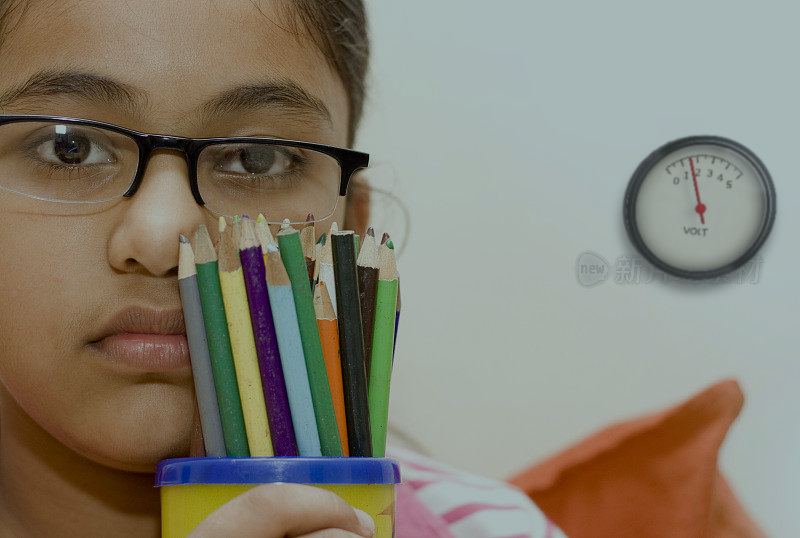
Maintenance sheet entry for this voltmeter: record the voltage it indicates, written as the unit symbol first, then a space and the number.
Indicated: V 1.5
